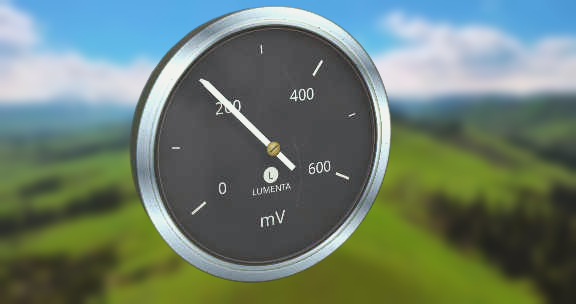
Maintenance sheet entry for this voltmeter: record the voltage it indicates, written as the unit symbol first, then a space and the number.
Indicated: mV 200
